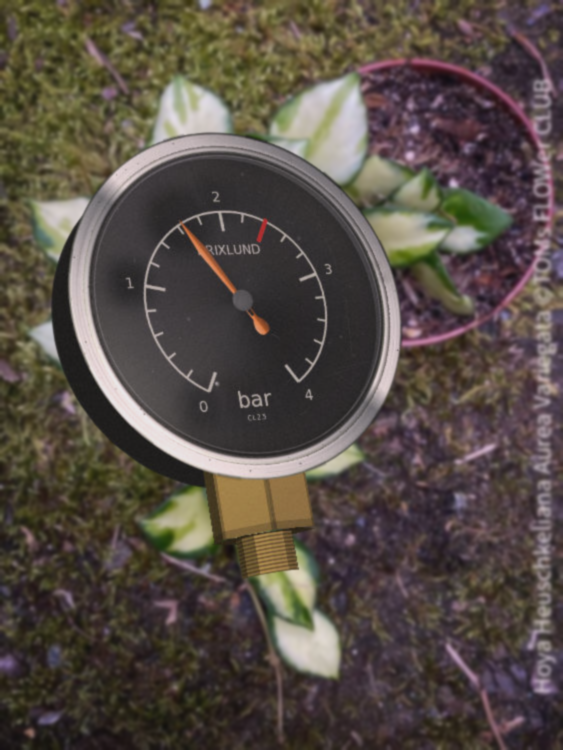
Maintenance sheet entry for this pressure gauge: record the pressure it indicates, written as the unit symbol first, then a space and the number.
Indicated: bar 1.6
